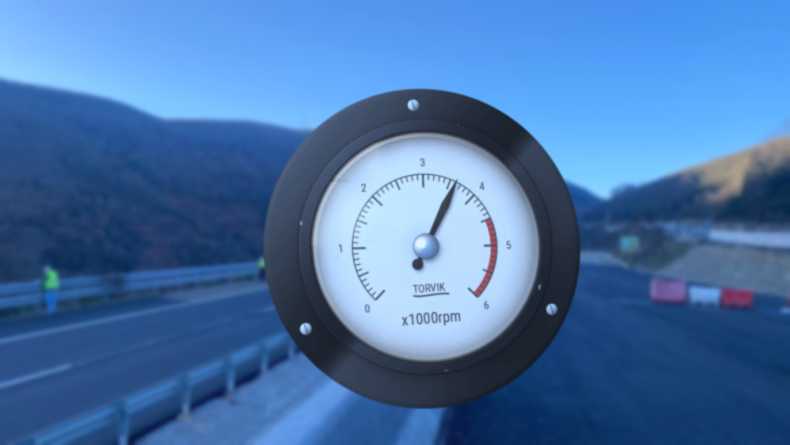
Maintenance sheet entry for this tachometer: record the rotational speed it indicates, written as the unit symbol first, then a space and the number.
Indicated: rpm 3600
